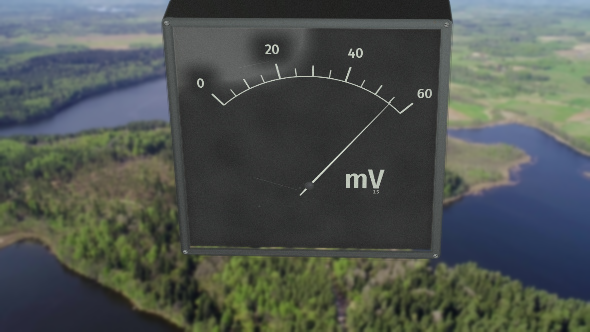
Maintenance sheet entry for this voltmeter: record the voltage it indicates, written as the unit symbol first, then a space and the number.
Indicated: mV 55
